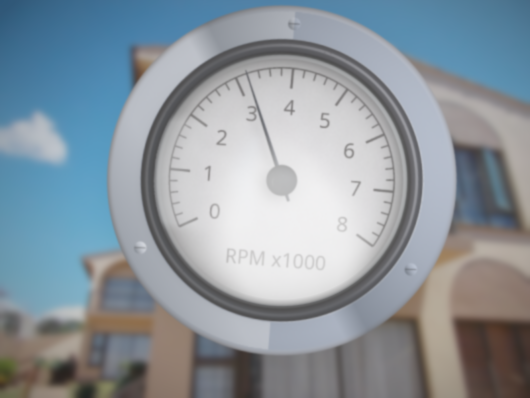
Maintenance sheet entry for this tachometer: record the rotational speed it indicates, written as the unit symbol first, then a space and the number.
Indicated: rpm 3200
